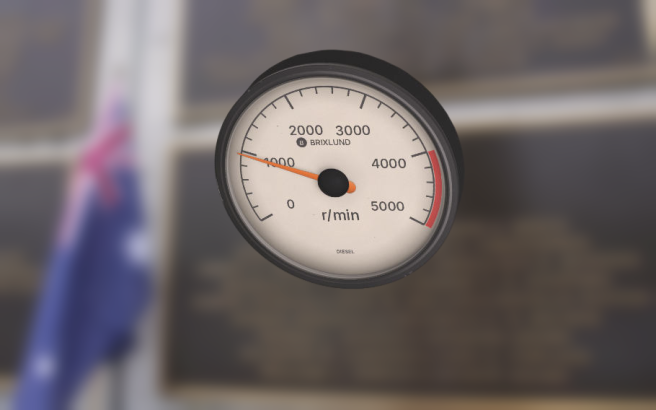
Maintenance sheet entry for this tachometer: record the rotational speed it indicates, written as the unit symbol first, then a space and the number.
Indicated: rpm 1000
